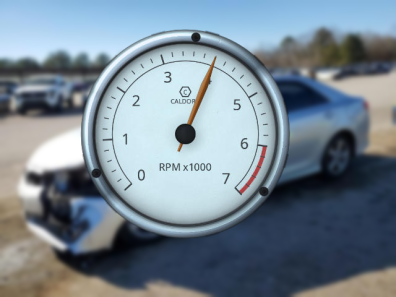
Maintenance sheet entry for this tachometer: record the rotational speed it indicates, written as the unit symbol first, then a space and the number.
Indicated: rpm 4000
